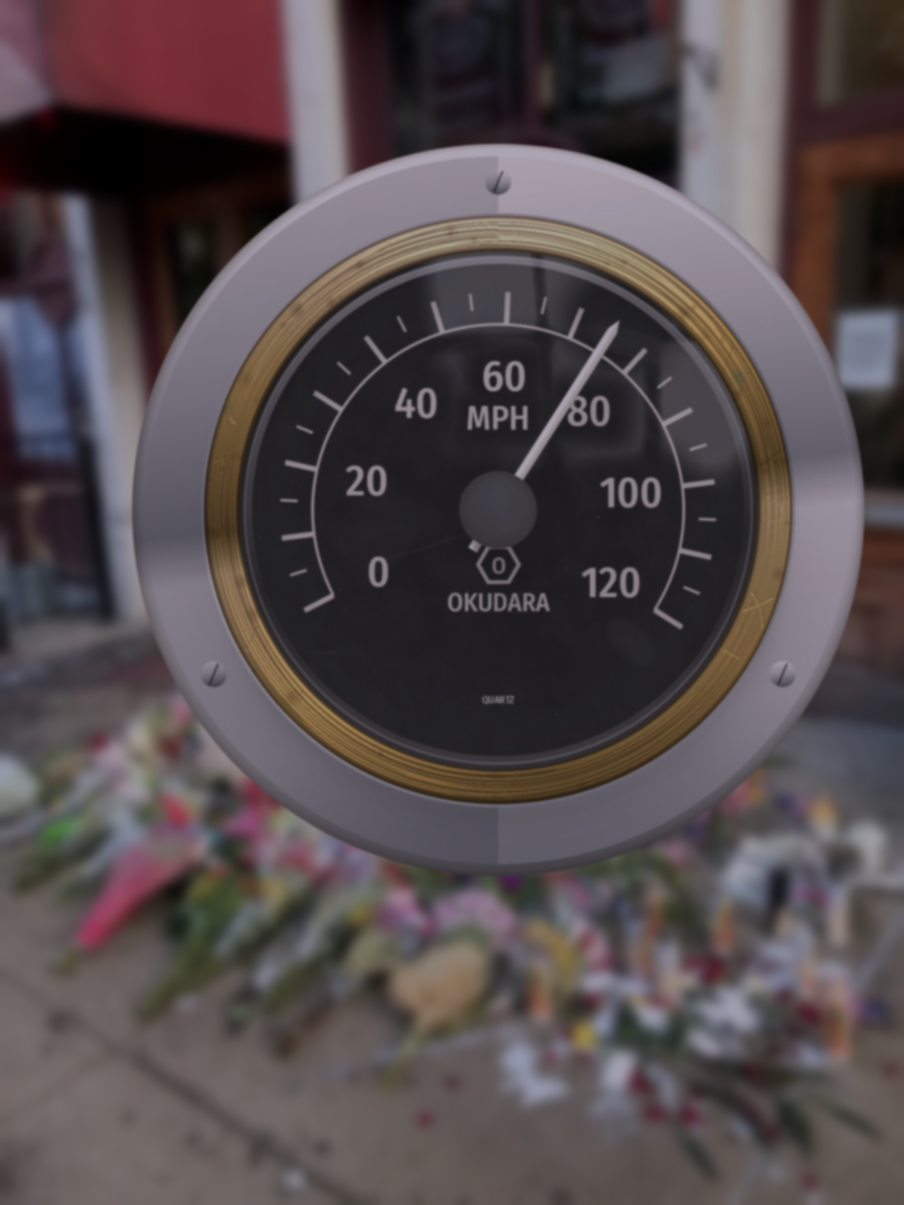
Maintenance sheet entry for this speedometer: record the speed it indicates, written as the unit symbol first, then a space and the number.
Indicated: mph 75
